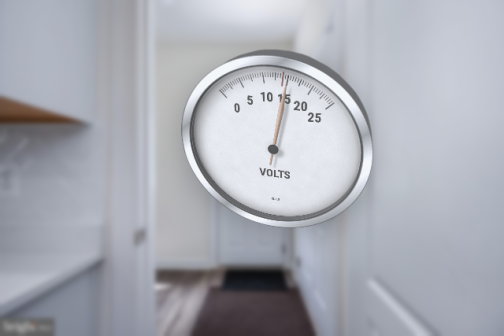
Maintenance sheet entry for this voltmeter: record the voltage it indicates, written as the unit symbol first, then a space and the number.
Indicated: V 15
